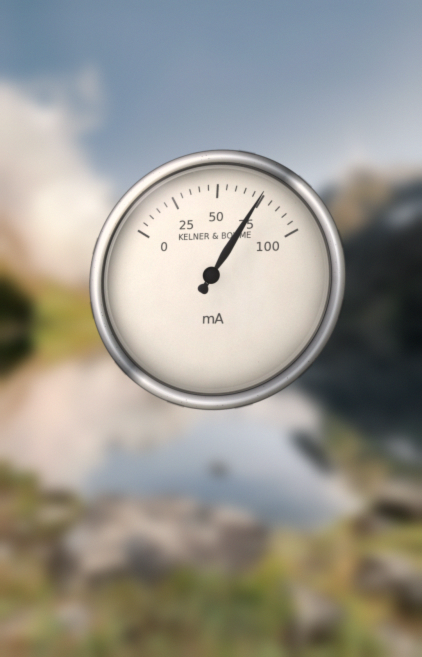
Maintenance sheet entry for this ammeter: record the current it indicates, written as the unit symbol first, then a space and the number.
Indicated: mA 75
